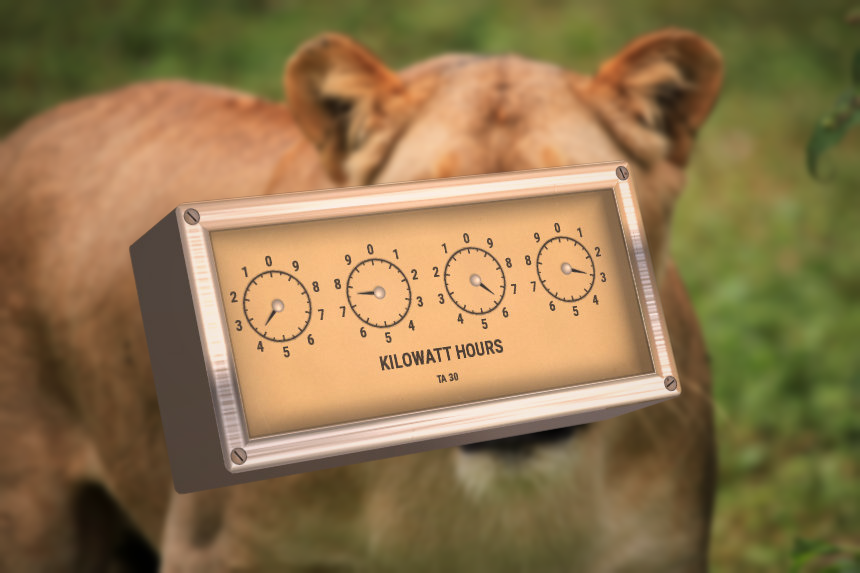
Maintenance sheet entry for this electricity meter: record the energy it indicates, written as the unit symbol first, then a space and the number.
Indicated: kWh 3763
